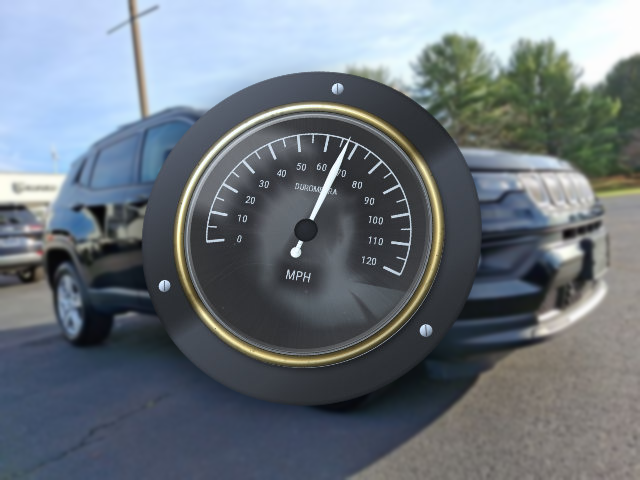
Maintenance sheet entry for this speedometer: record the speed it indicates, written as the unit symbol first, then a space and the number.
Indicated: mph 67.5
